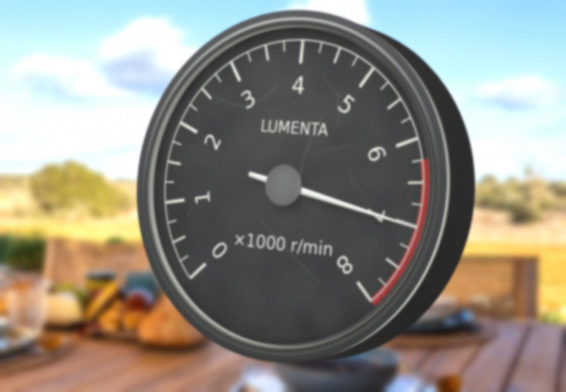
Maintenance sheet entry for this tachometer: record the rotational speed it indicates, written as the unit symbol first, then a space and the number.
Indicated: rpm 7000
